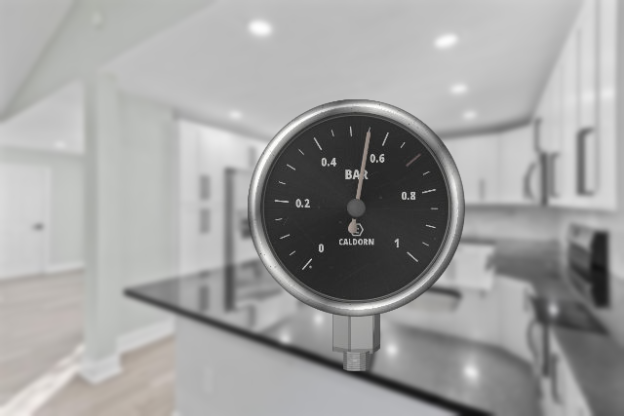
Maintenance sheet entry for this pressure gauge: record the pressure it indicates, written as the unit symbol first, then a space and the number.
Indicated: bar 0.55
